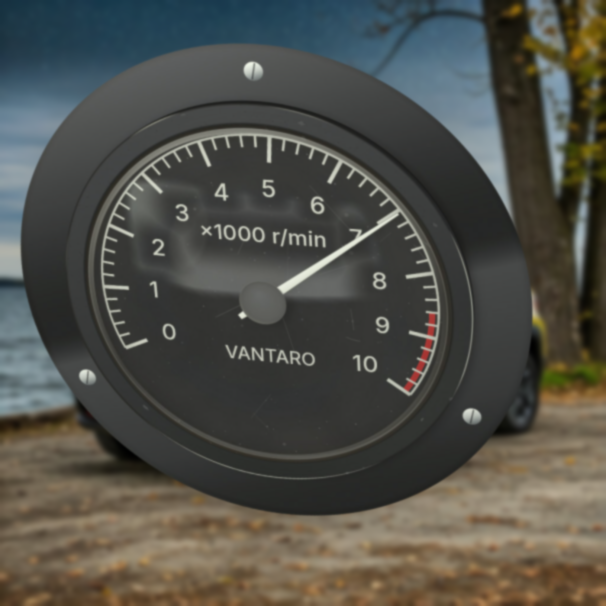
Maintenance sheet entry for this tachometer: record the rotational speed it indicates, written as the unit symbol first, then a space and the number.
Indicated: rpm 7000
